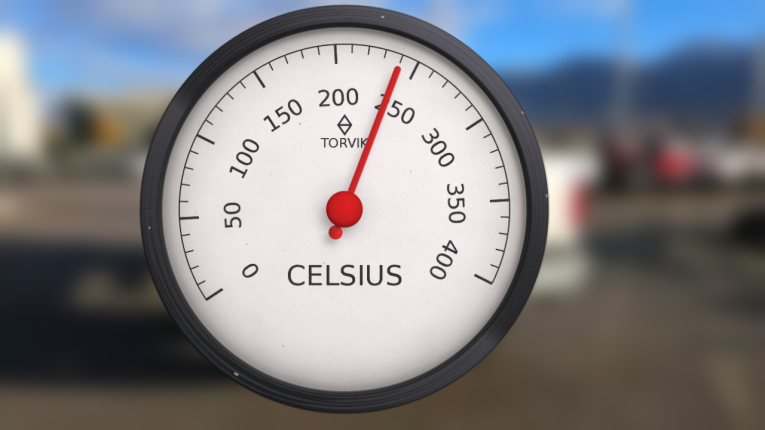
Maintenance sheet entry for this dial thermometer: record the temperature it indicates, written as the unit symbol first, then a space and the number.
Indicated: °C 240
